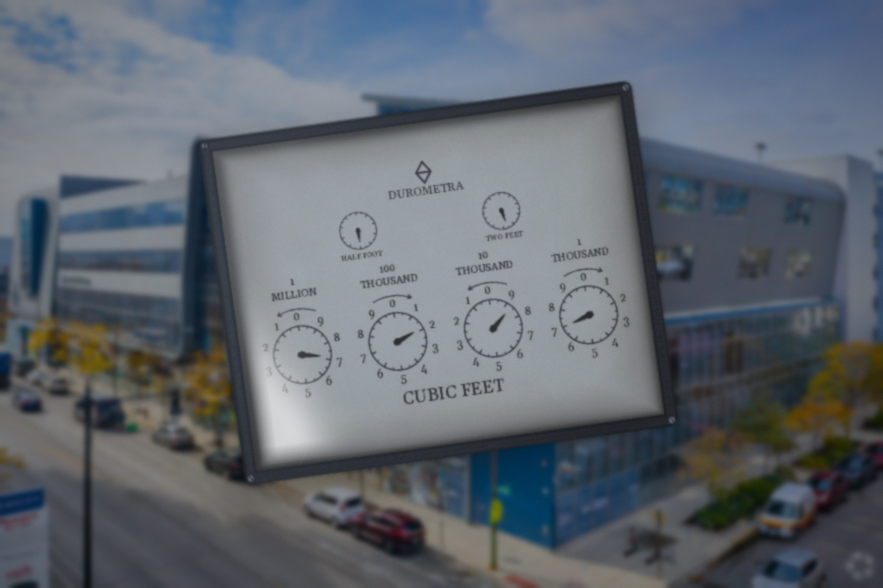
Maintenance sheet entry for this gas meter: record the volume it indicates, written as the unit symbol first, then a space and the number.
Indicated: ft³ 718700
